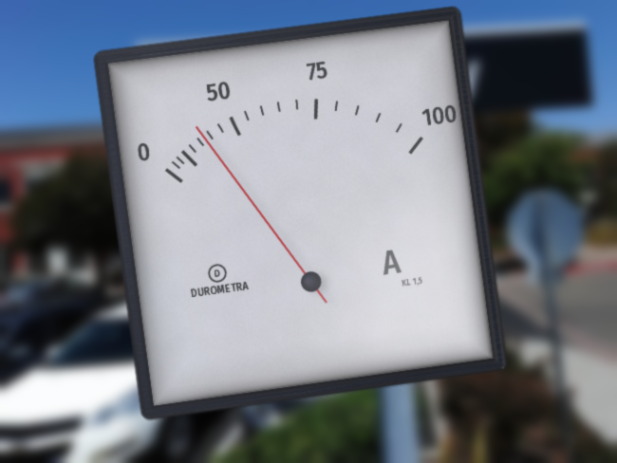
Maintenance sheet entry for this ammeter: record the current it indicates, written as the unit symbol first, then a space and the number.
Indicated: A 37.5
